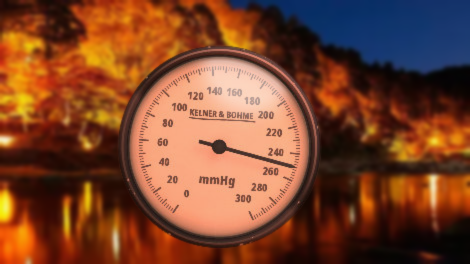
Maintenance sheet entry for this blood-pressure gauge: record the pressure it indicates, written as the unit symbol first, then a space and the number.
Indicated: mmHg 250
